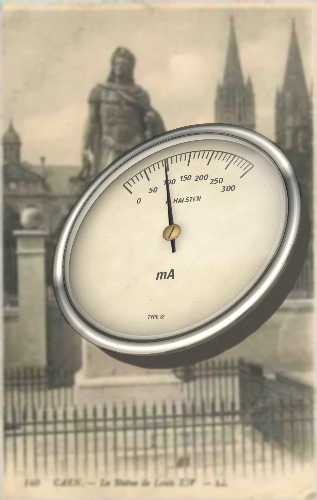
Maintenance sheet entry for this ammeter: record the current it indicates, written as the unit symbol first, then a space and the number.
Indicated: mA 100
